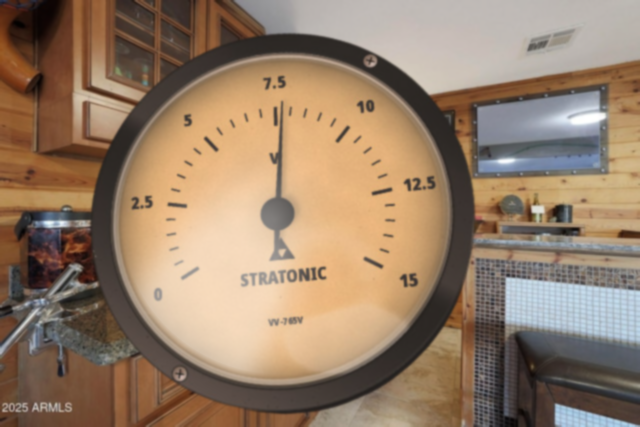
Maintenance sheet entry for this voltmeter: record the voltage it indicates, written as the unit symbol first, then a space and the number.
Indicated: V 7.75
